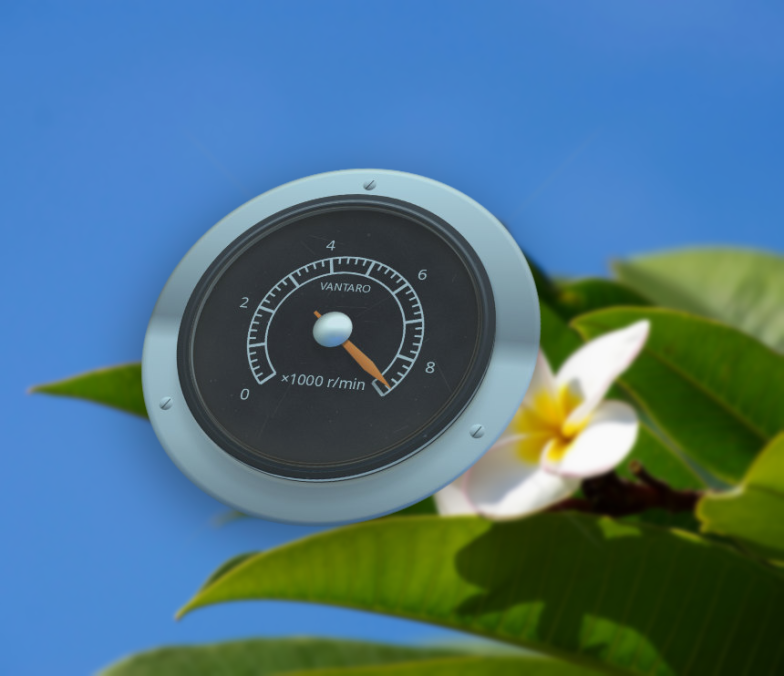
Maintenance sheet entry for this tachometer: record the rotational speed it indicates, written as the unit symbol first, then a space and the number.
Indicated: rpm 8800
